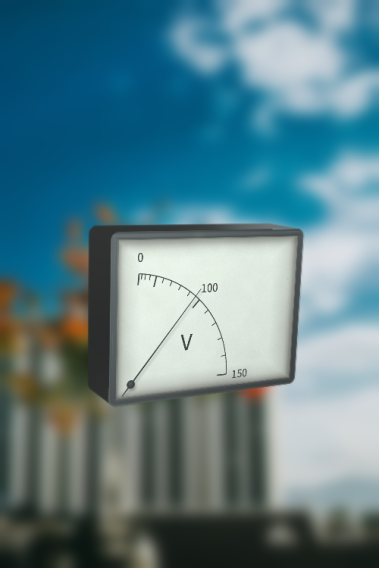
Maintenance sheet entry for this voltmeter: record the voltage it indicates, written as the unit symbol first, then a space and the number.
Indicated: V 95
